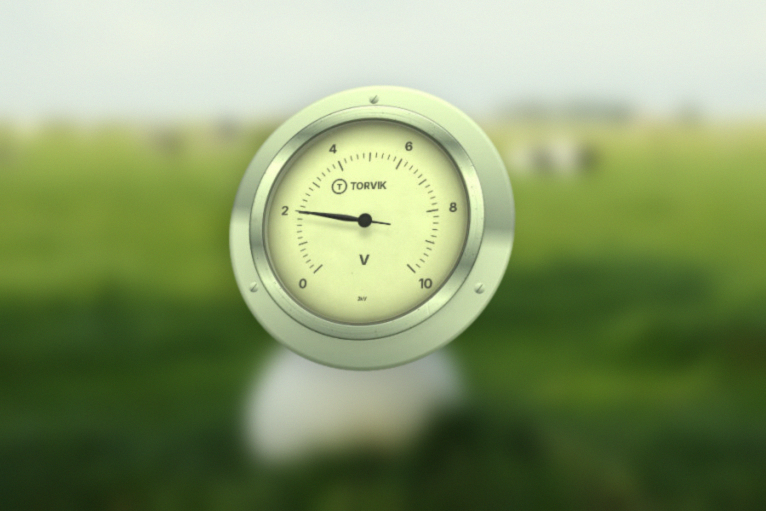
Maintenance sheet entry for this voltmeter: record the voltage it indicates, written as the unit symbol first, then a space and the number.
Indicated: V 2
